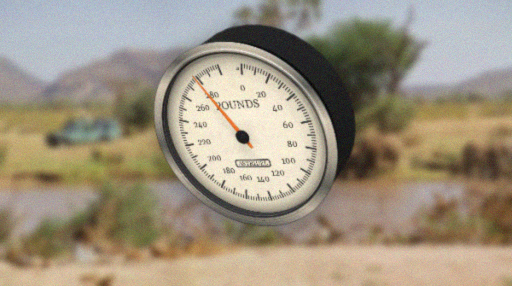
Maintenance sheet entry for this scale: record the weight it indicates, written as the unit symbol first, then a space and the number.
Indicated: lb 280
